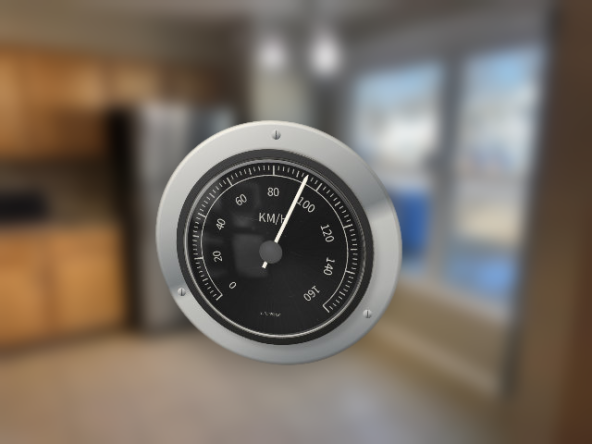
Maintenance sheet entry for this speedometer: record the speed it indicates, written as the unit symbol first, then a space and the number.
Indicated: km/h 94
